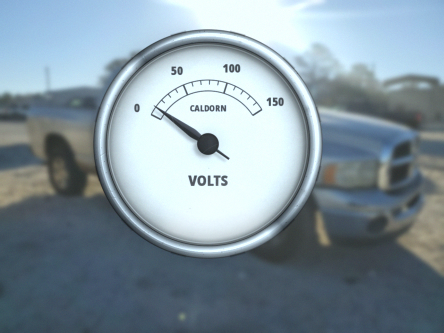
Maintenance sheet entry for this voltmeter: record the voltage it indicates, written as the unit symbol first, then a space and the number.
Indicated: V 10
